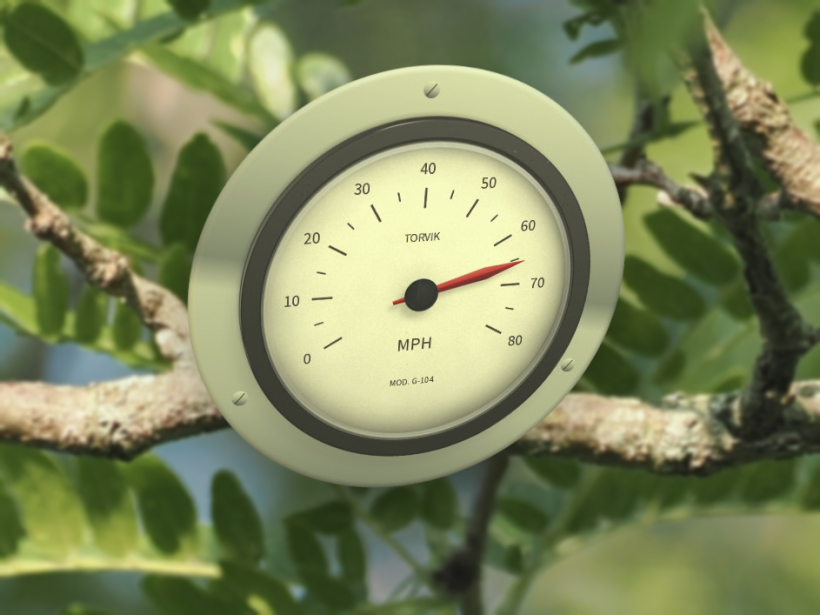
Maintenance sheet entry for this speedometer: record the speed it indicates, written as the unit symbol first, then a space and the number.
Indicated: mph 65
